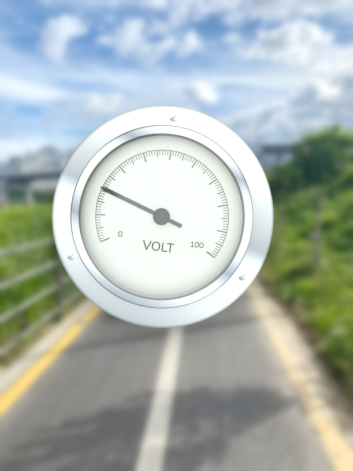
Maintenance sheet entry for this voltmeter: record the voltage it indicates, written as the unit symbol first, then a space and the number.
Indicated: V 20
